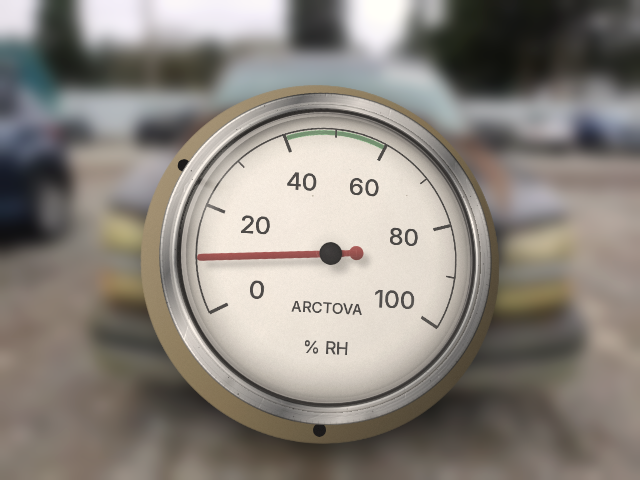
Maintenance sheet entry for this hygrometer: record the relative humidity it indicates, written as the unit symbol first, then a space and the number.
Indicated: % 10
